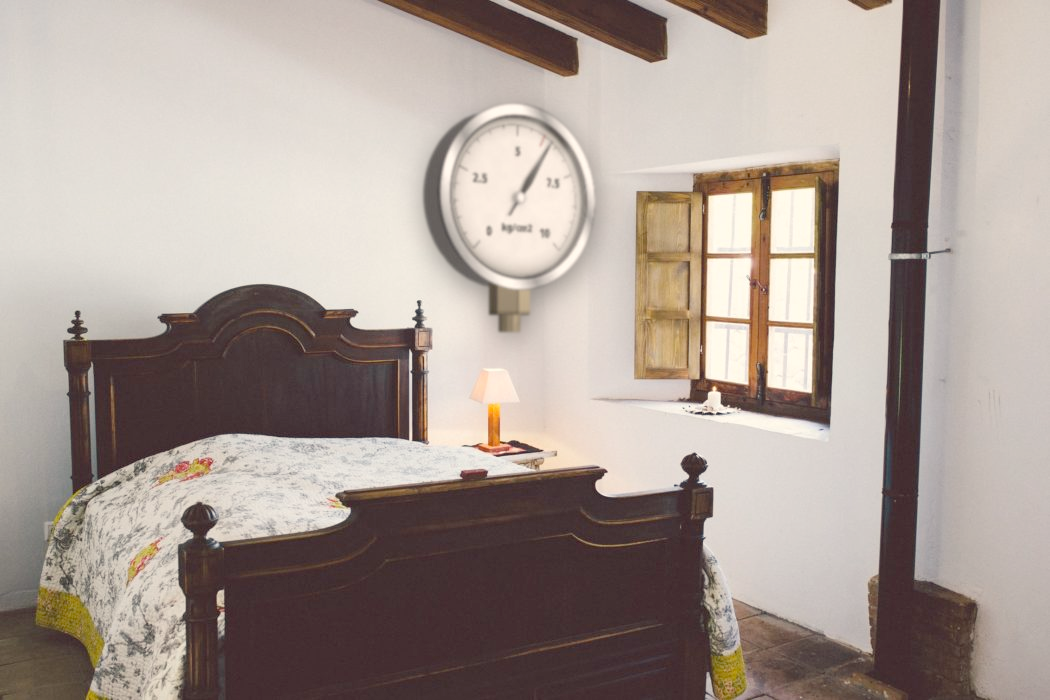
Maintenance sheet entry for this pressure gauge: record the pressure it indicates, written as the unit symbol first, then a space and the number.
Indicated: kg/cm² 6.25
